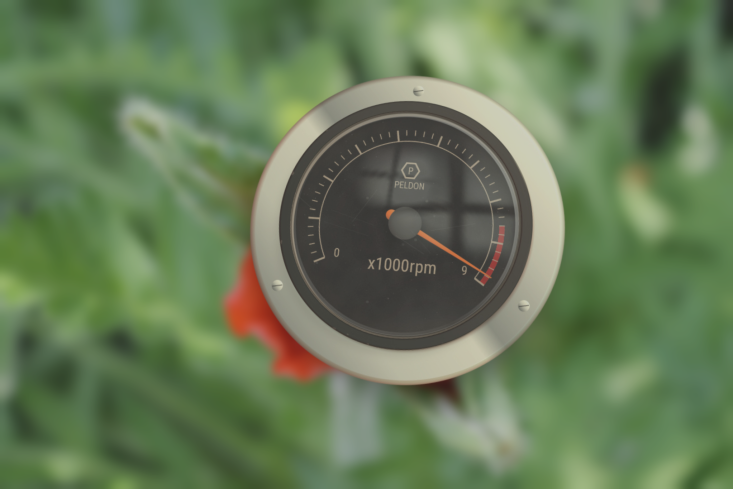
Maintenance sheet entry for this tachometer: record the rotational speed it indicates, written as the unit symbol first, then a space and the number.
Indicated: rpm 8800
